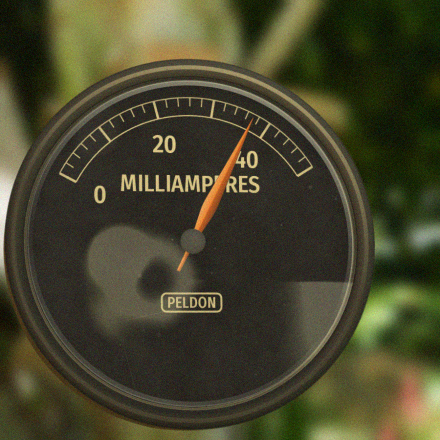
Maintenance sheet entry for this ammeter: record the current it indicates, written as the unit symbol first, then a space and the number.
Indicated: mA 37
